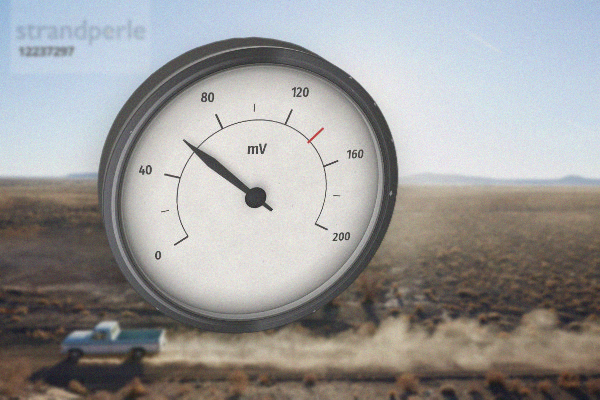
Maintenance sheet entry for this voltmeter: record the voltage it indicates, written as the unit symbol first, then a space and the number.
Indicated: mV 60
